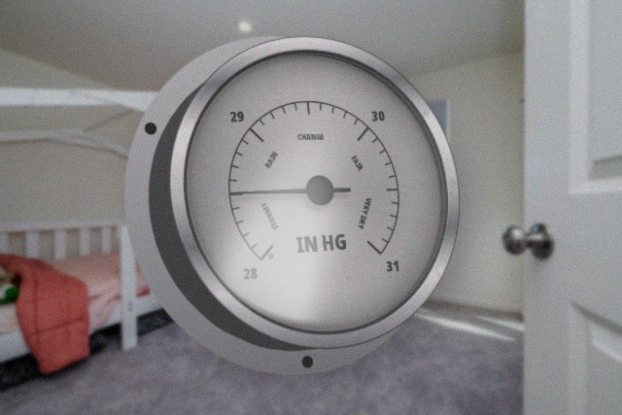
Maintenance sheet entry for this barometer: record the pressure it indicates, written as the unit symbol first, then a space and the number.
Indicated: inHg 28.5
